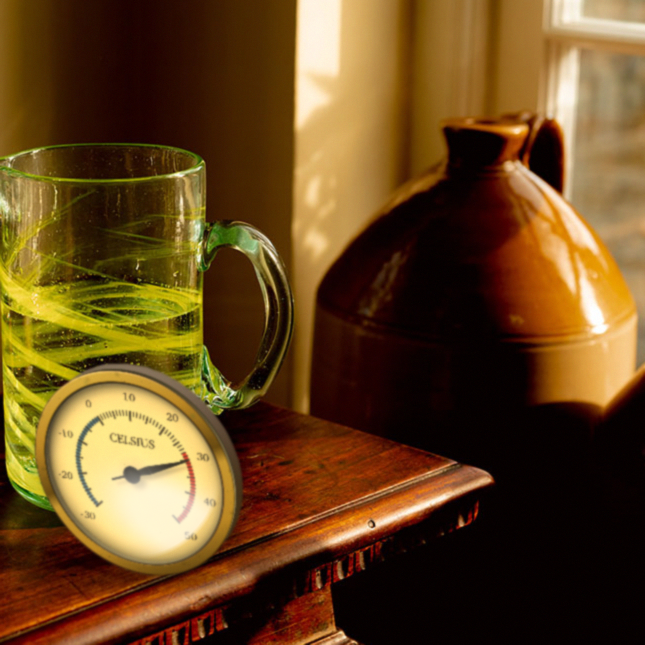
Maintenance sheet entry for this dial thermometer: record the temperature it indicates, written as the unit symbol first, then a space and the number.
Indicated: °C 30
